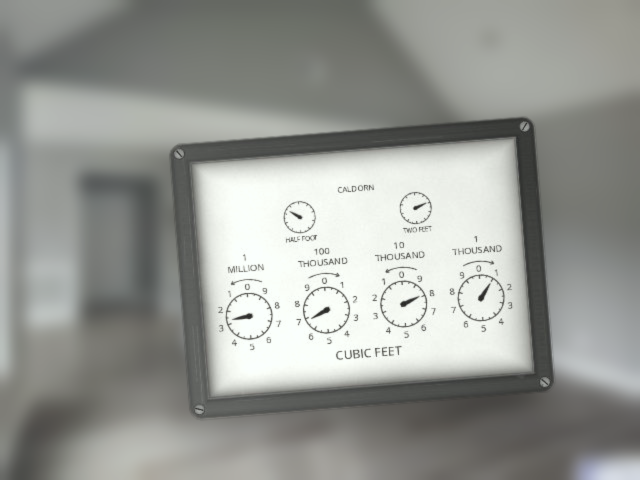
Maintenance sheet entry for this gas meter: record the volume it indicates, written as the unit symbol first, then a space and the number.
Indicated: ft³ 268100
